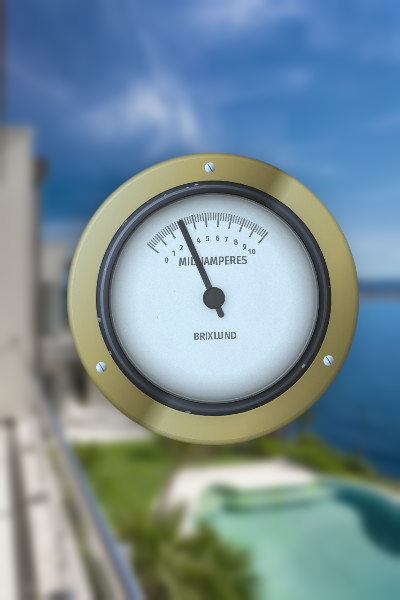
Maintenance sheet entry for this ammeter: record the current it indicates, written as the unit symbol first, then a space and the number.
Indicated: mA 3
